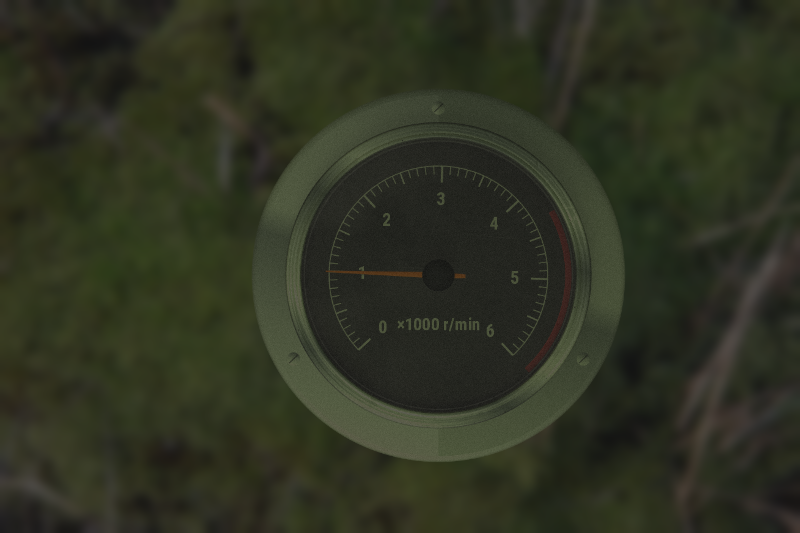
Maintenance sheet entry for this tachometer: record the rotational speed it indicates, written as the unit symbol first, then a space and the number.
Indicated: rpm 1000
